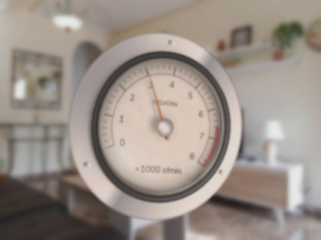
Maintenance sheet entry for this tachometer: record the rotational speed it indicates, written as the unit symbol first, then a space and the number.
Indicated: rpm 3000
